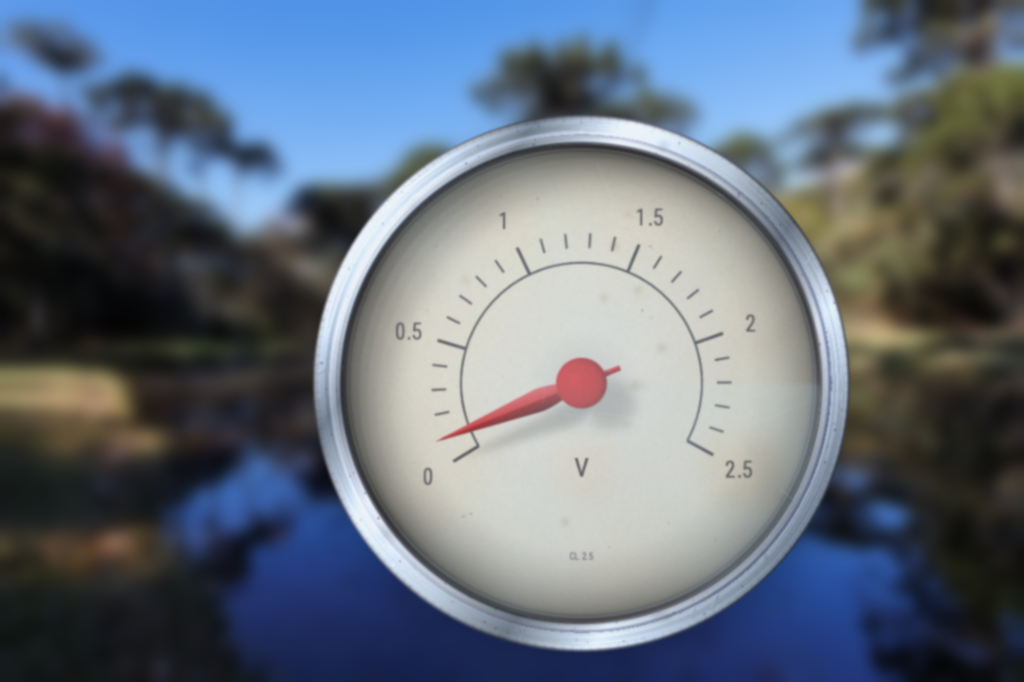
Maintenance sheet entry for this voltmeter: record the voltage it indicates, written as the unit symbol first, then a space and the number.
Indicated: V 0.1
